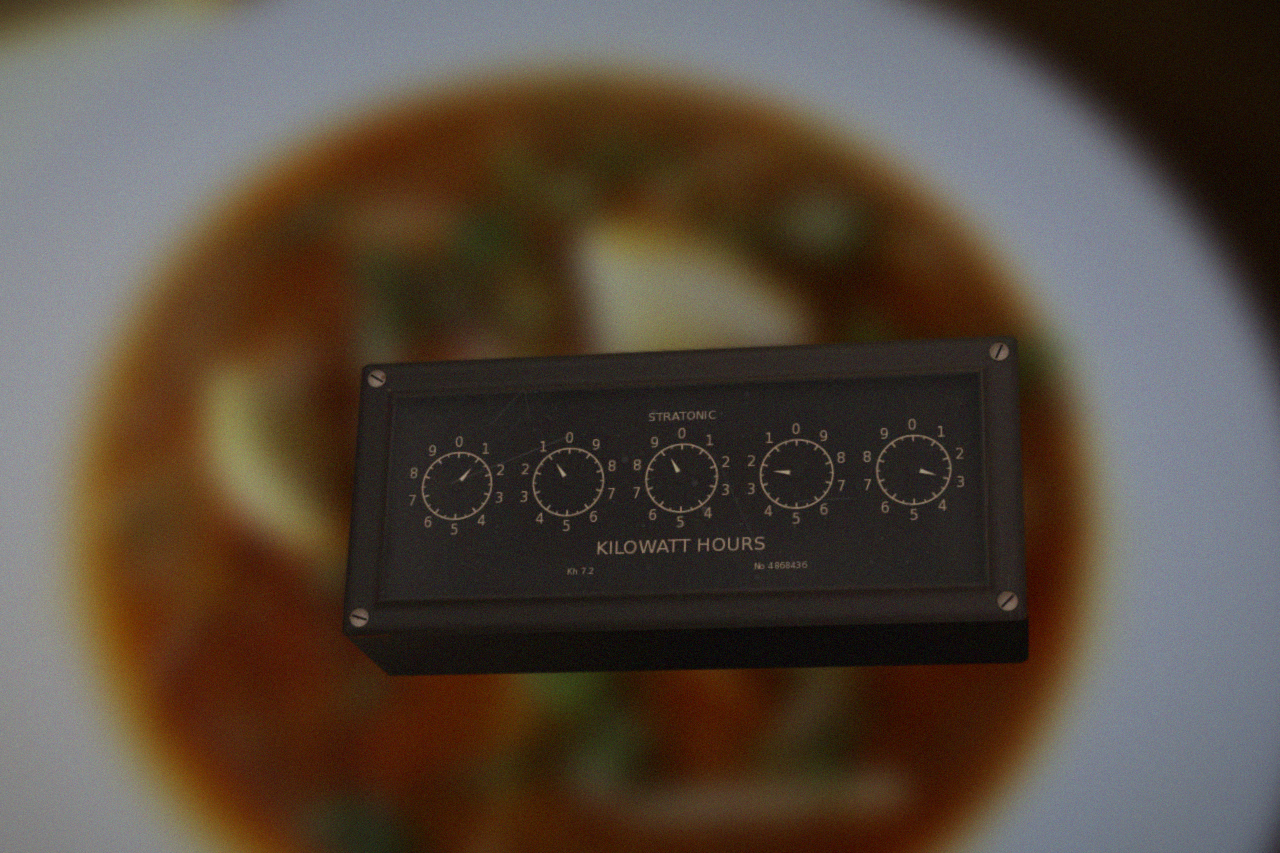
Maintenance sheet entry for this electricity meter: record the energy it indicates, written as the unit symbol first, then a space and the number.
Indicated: kWh 10923
